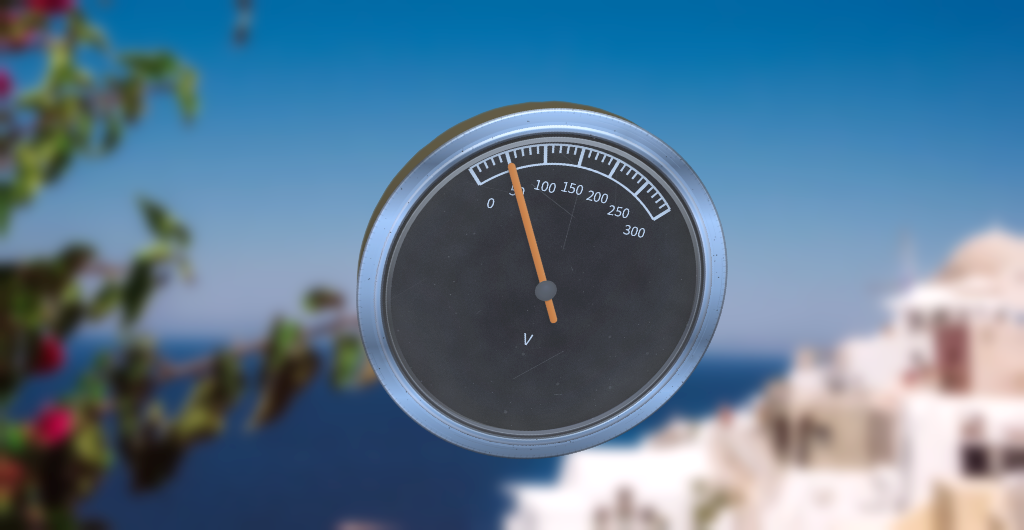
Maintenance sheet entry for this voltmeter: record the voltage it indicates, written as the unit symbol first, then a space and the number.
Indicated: V 50
